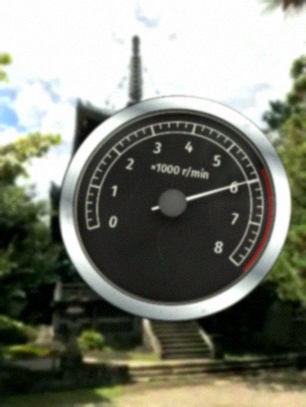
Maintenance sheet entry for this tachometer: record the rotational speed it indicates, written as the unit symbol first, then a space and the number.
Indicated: rpm 6000
